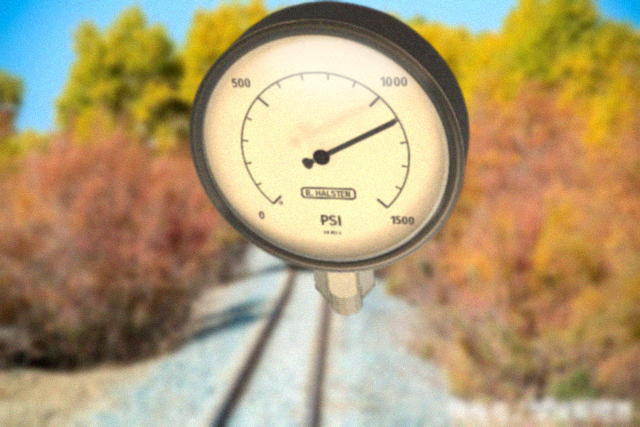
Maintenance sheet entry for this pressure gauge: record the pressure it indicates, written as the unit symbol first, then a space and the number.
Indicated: psi 1100
